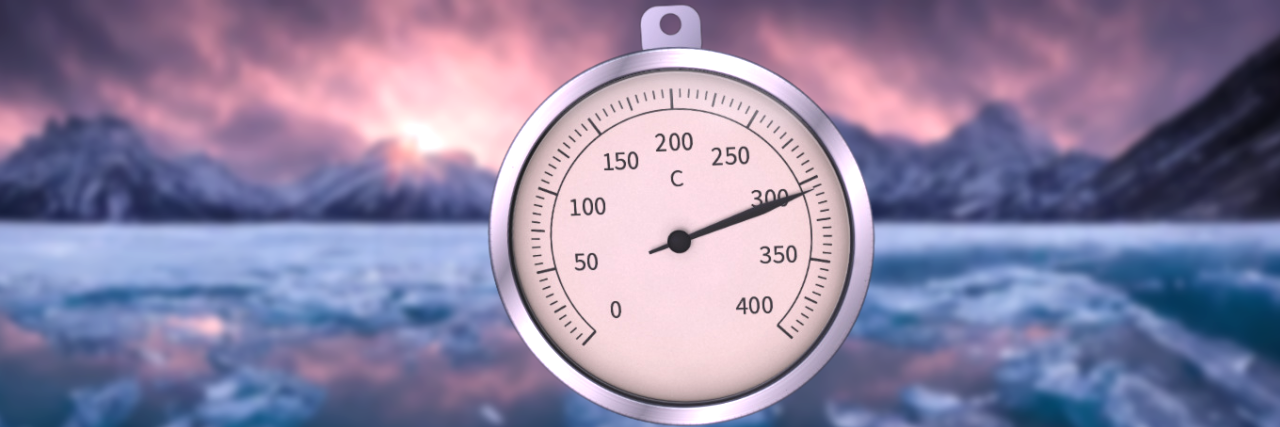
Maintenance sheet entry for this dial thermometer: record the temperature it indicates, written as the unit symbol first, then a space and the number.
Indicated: °C 305
